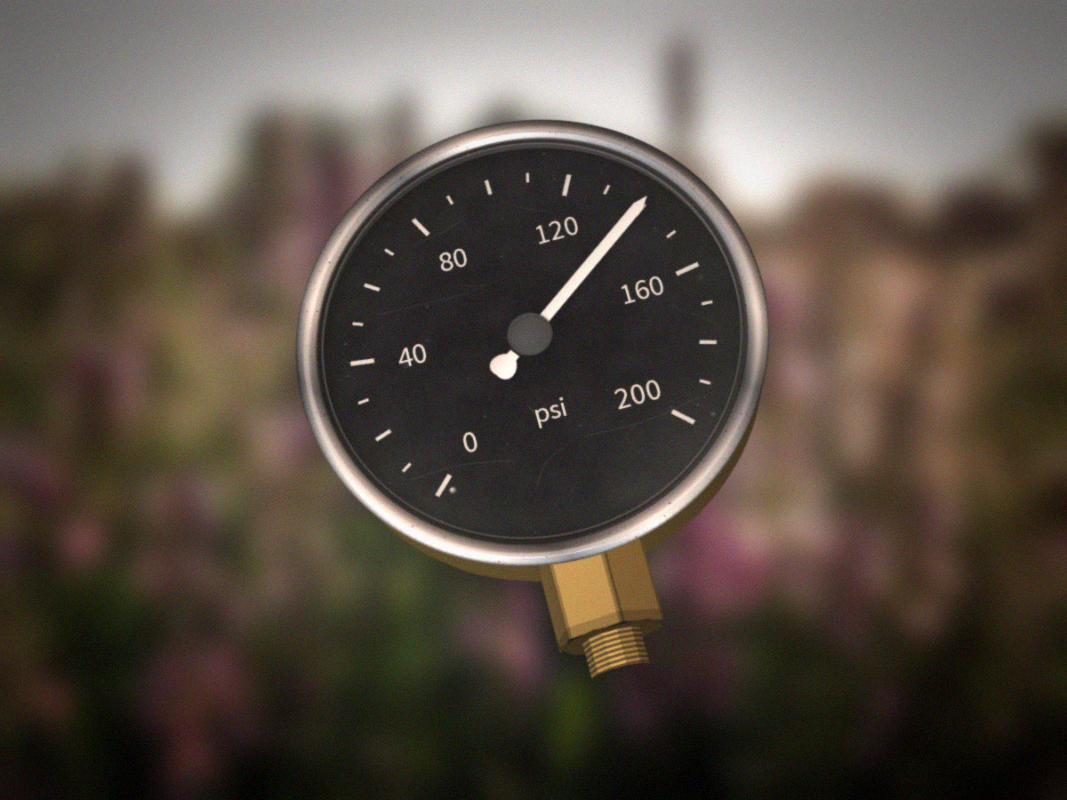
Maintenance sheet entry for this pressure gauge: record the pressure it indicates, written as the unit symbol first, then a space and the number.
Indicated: psi 140
